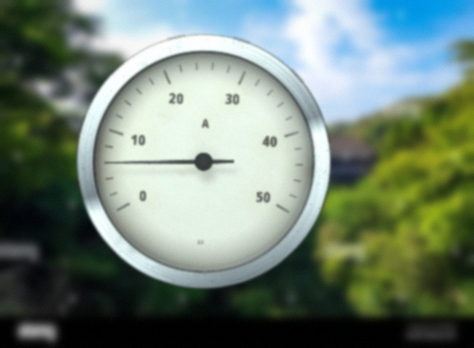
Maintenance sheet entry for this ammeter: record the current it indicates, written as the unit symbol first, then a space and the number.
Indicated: A 6
